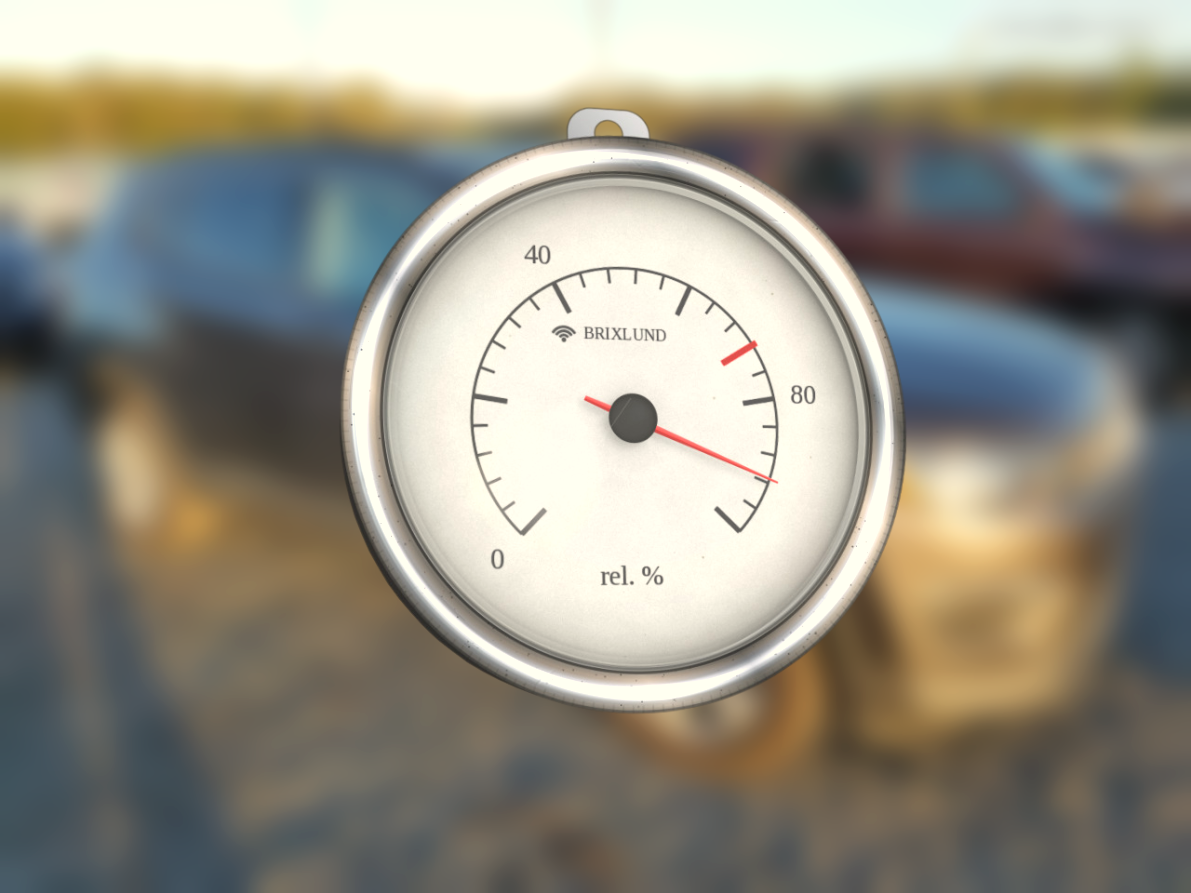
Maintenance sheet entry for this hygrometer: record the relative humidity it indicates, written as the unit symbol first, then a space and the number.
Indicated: % 92
